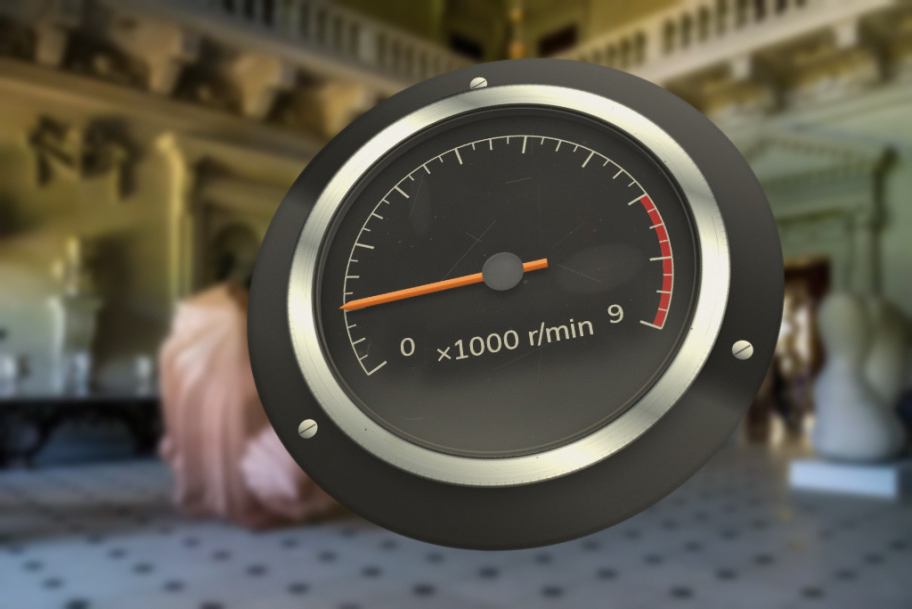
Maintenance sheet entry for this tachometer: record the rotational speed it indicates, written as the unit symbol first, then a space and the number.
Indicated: rpm 1000
